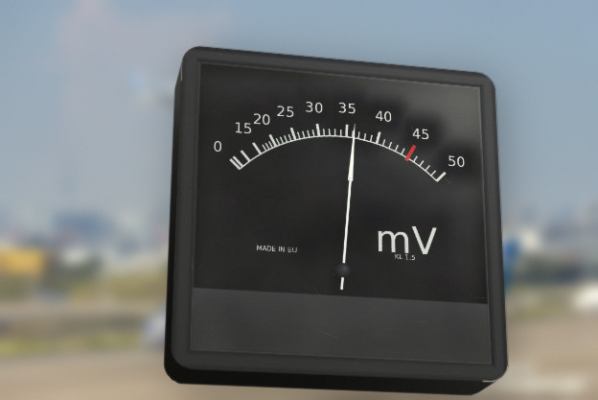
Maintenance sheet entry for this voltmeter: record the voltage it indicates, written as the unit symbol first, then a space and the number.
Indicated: mV 36
